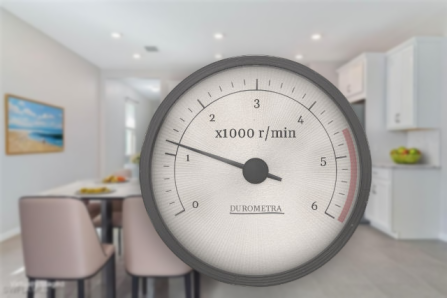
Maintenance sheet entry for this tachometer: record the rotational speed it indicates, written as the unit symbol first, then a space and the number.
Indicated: rpm 1200
